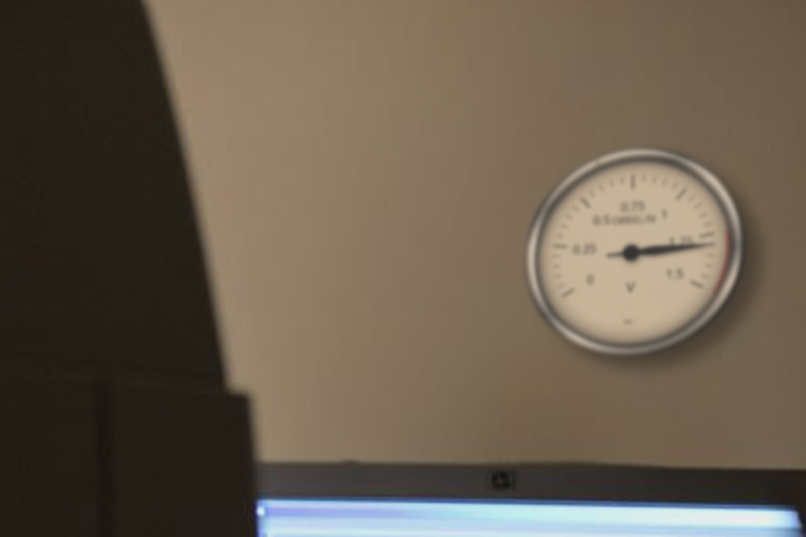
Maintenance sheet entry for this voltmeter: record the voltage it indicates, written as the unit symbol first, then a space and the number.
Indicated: V 1.3
